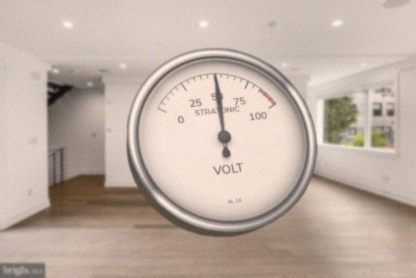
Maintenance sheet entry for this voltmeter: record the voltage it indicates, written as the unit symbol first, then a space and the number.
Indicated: V 50
